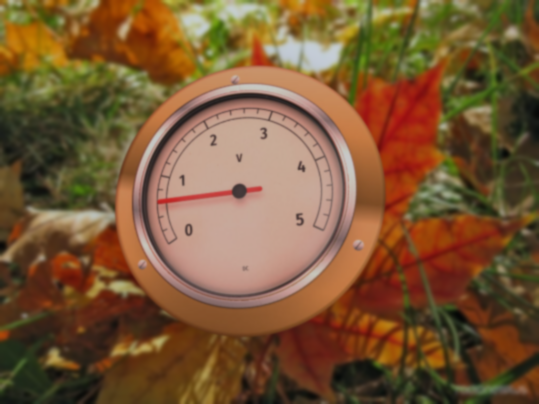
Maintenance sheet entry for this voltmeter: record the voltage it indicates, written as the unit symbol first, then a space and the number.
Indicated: V 0.6
